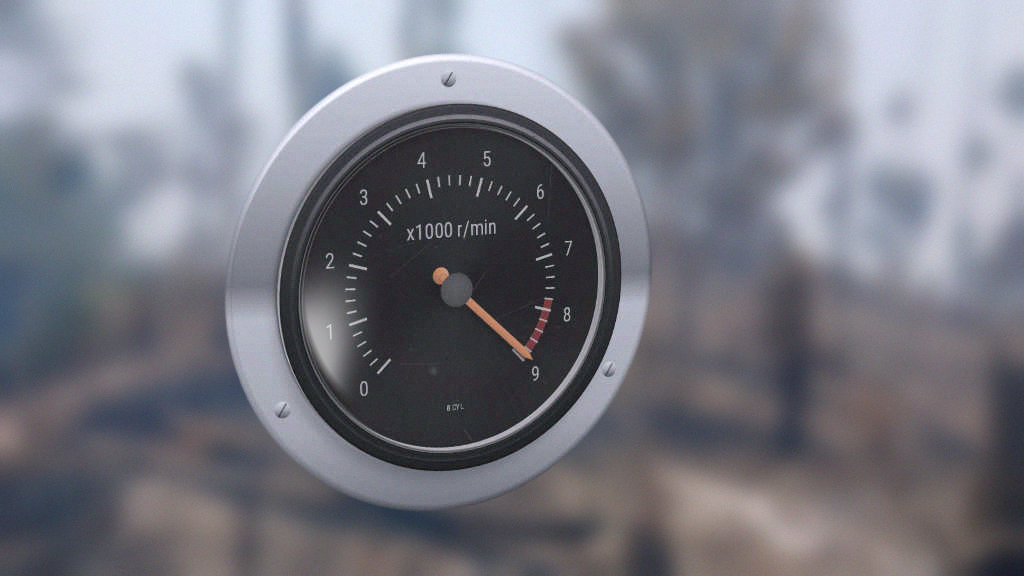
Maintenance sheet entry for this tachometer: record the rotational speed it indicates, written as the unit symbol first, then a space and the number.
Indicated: rpm 8900
